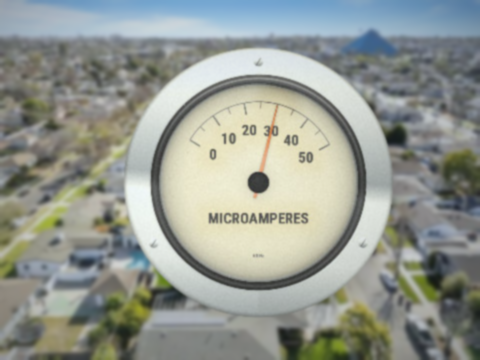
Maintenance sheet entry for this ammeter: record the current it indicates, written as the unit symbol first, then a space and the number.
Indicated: µA 30
